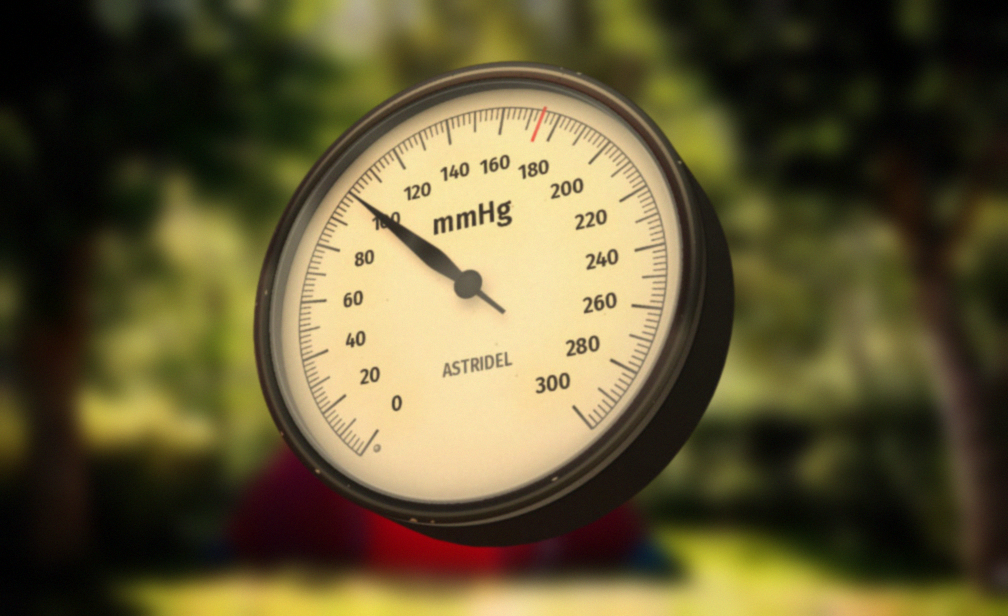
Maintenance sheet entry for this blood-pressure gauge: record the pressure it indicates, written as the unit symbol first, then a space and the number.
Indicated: mmHg 100
